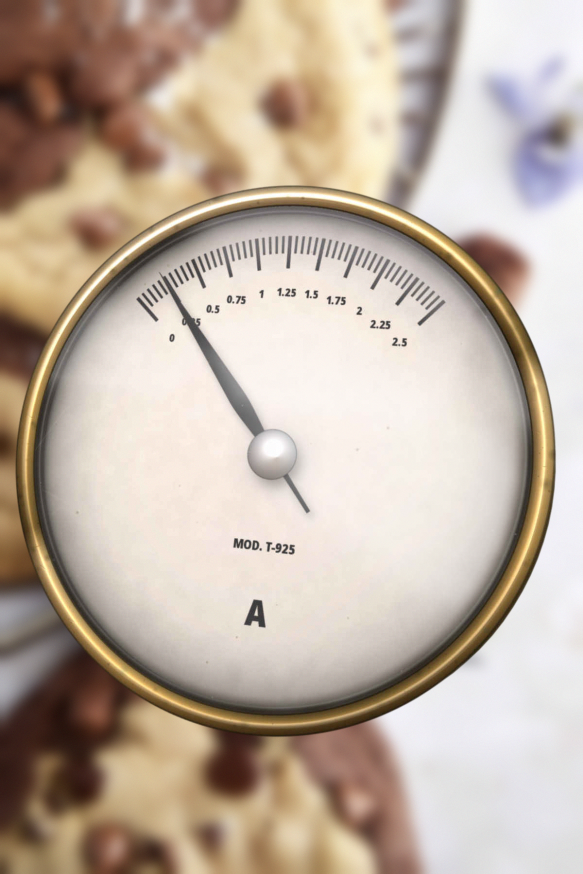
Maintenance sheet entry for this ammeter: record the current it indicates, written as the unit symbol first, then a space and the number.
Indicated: A 0.25
